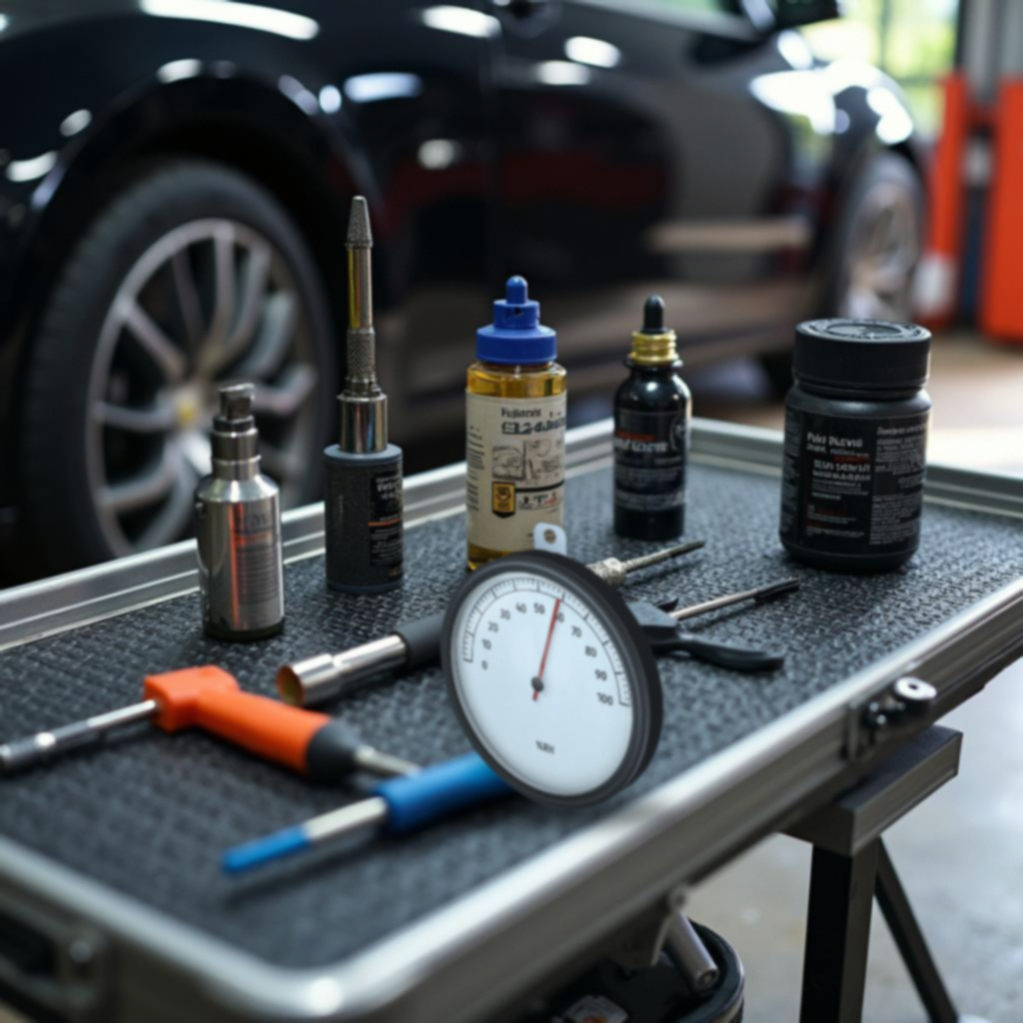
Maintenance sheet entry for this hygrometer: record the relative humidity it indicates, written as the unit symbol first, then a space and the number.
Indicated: % 60
